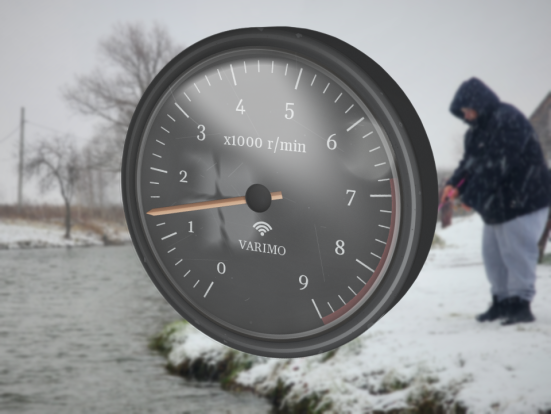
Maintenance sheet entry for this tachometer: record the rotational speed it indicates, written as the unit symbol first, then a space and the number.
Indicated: rpm 1400
